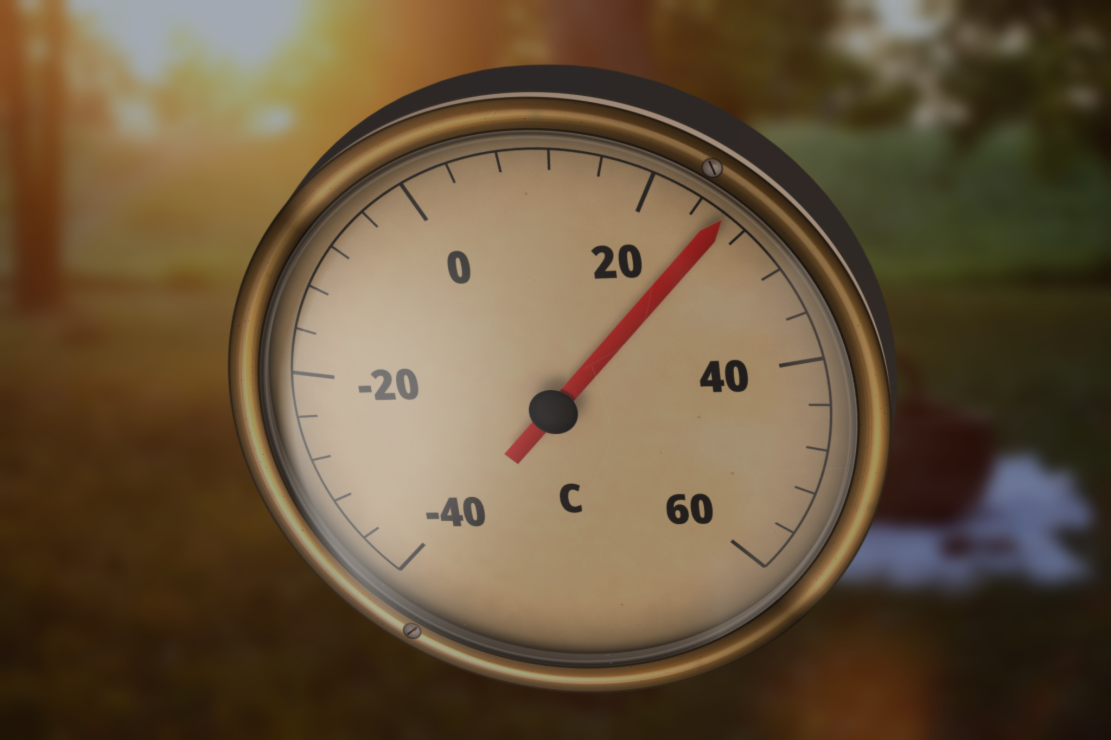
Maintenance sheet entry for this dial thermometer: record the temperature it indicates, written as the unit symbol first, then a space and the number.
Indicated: °C 26
